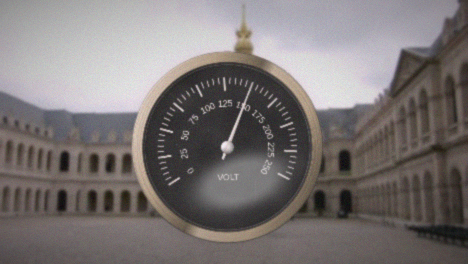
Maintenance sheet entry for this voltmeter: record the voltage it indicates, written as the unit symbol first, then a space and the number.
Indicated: V 150
